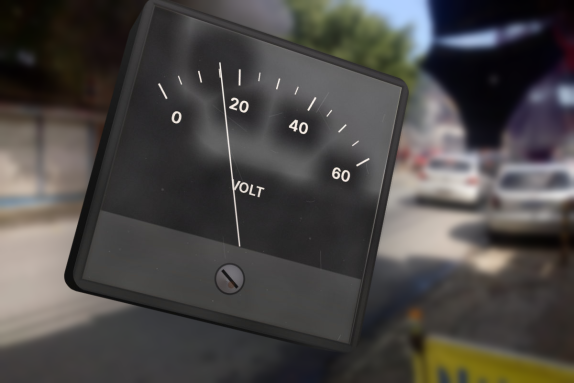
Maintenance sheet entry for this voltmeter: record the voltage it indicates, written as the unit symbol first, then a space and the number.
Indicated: V 15
